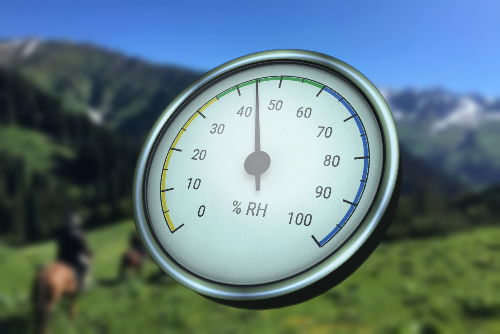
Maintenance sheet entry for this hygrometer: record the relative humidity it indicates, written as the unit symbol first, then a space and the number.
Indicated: % 45
